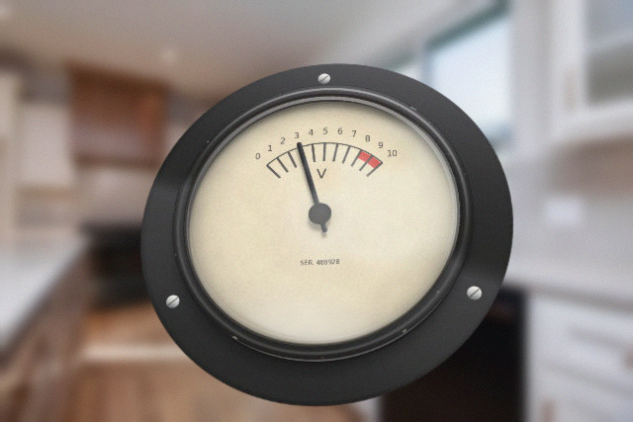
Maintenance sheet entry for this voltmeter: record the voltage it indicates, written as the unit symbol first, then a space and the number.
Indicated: V 3
